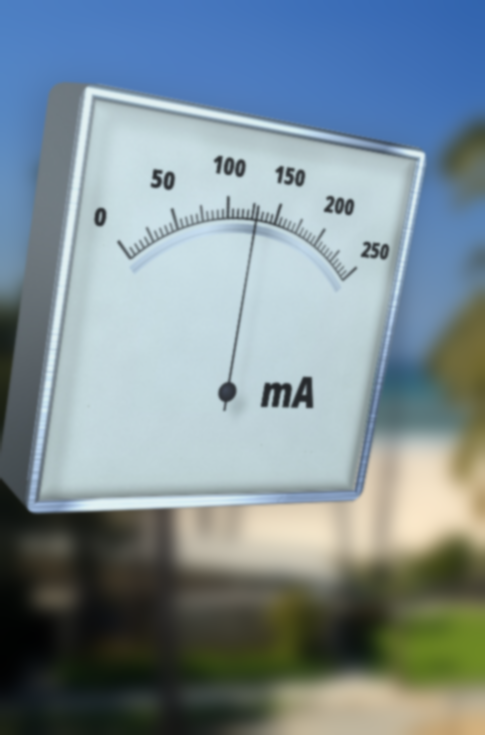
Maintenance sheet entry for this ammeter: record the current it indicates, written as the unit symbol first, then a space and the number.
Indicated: mA 125
